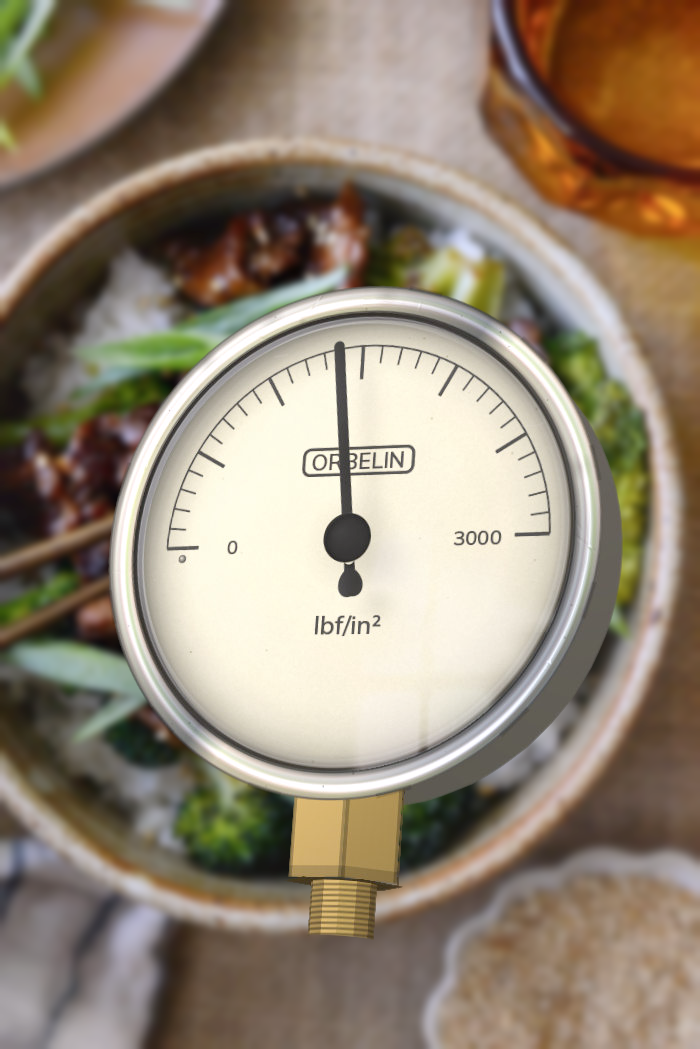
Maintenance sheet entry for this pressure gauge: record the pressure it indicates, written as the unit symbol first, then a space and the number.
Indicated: psi 1400
